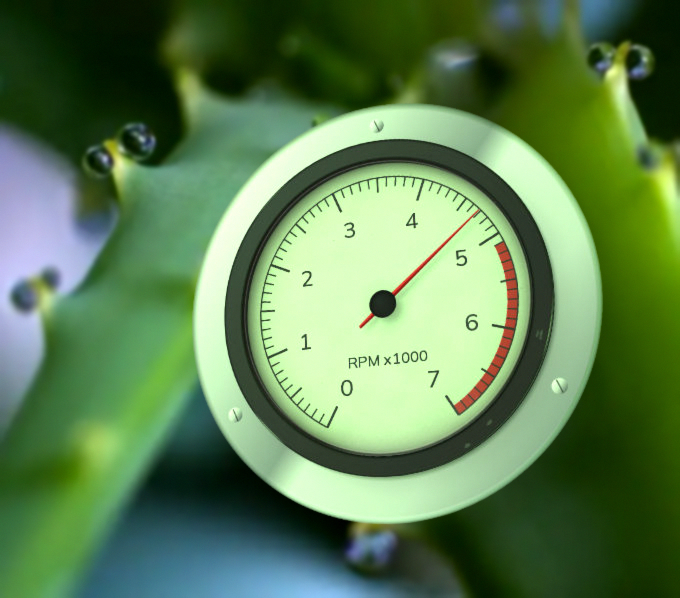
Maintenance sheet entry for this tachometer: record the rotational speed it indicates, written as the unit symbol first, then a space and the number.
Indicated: rpm 4700
